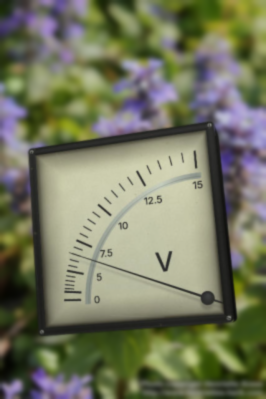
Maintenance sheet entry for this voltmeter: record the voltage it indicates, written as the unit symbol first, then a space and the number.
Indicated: V 6.5
